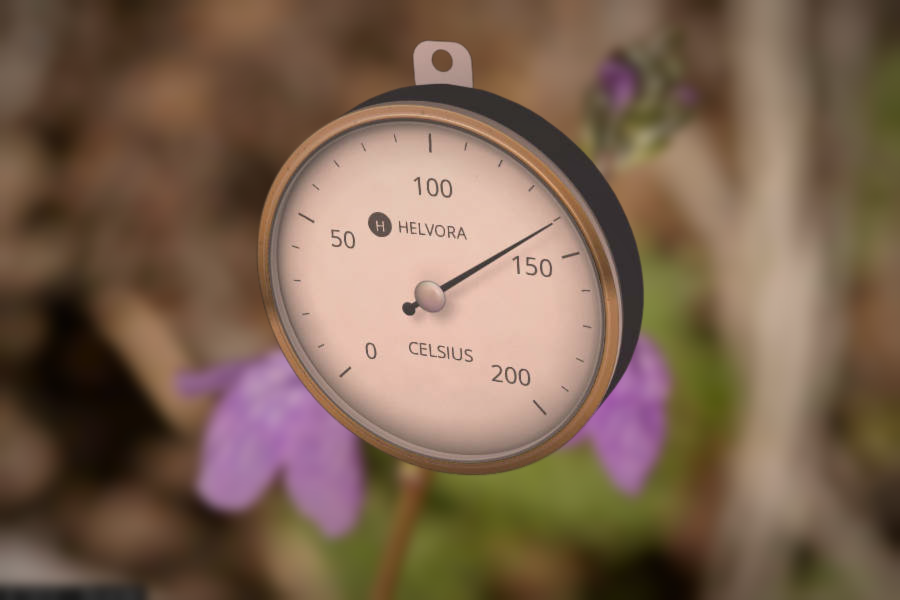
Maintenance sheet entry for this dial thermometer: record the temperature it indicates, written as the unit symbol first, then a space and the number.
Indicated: °C 140
